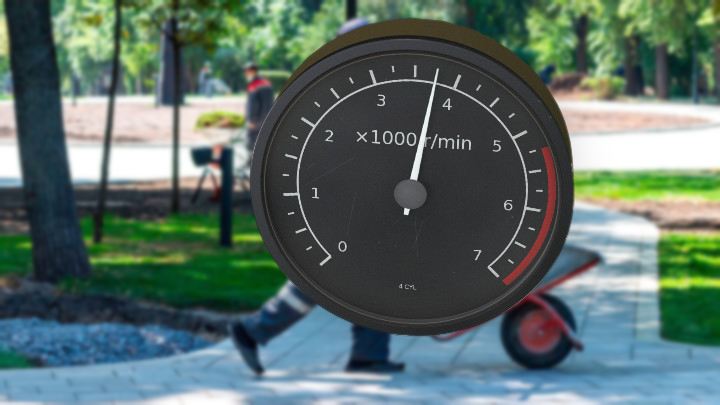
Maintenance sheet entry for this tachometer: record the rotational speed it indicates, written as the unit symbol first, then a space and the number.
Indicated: rpm 3750
